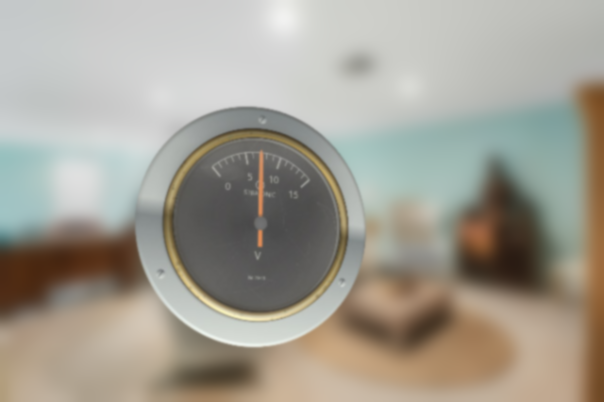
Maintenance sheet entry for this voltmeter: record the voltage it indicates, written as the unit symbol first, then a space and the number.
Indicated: V 7
